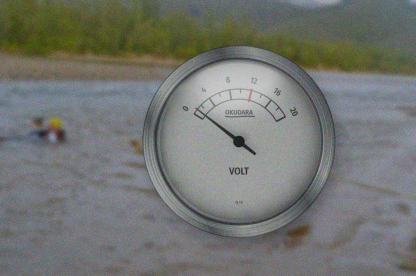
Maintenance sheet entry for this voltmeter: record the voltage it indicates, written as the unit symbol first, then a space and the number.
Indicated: V 1
